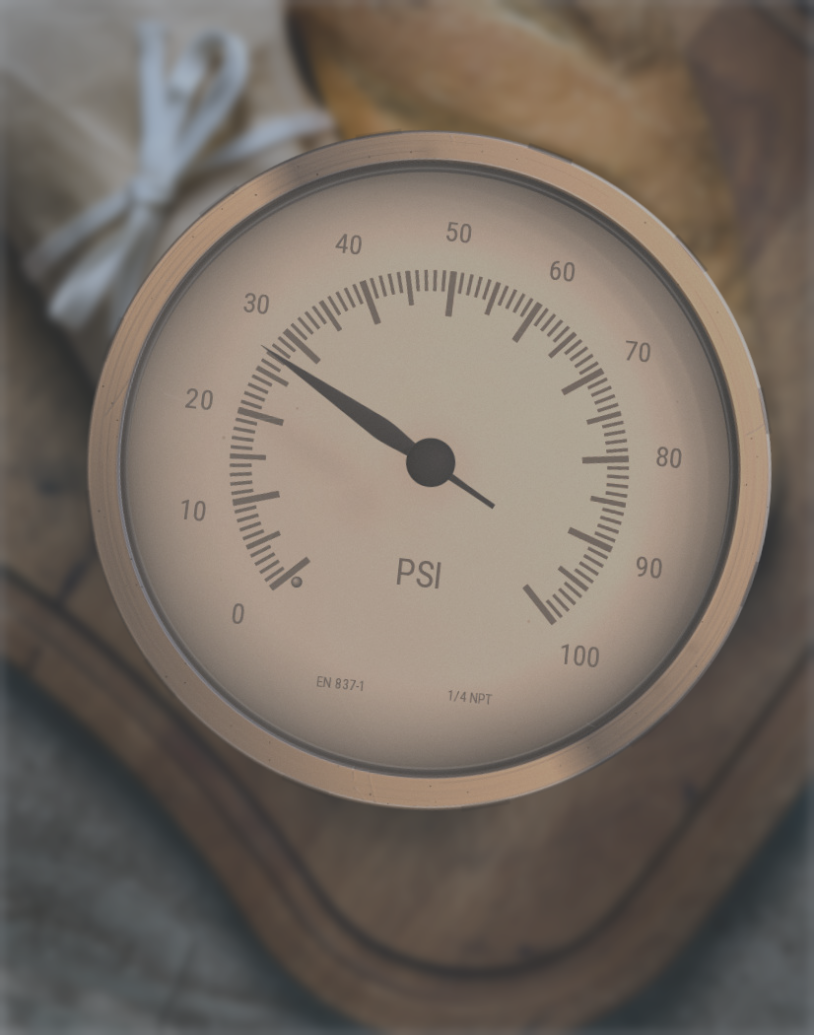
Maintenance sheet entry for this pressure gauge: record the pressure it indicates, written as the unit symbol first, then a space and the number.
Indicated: psi 27
